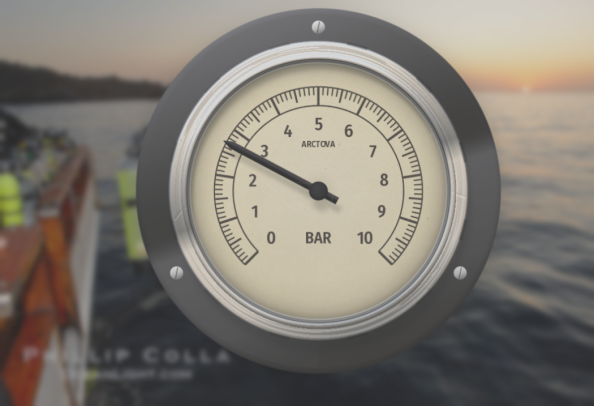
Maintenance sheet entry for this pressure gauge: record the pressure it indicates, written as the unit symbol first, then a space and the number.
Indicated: bar 2.7
